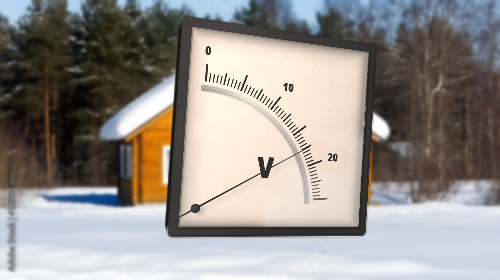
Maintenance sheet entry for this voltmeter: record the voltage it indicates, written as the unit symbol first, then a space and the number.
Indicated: V 17.5
